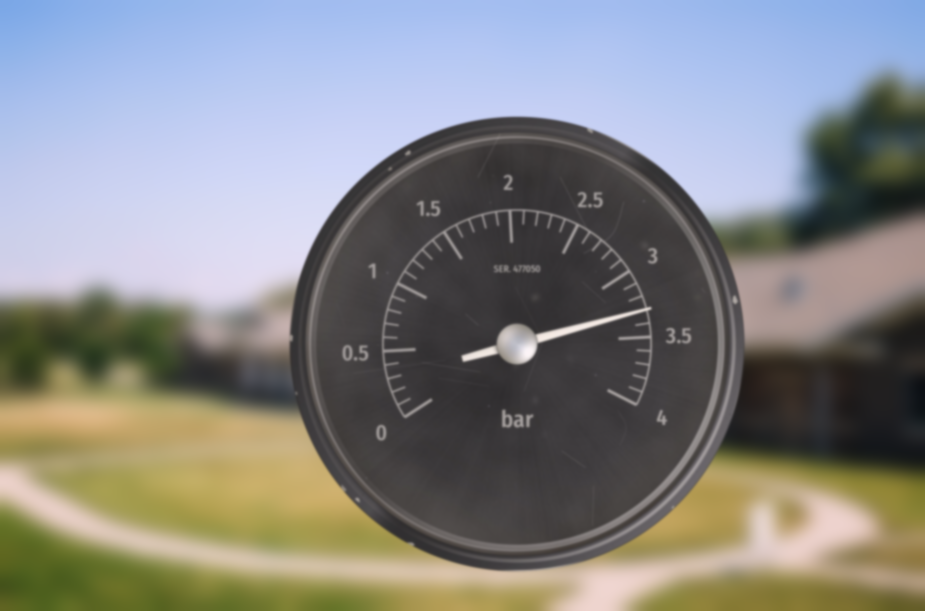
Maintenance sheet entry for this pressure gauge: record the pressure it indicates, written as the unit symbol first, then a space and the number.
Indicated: bar 3.3
